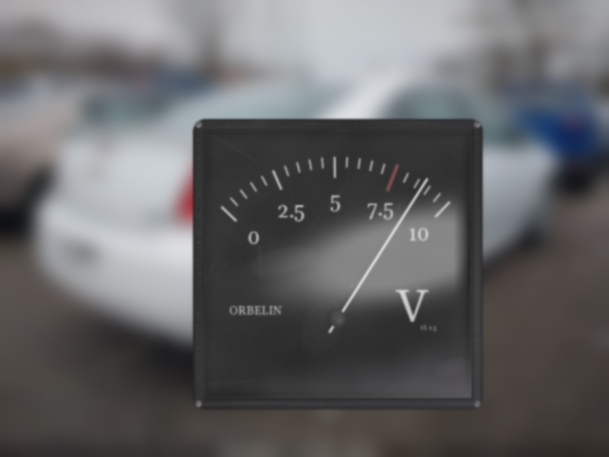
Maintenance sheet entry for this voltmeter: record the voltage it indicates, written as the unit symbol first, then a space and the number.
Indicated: V 8.75
